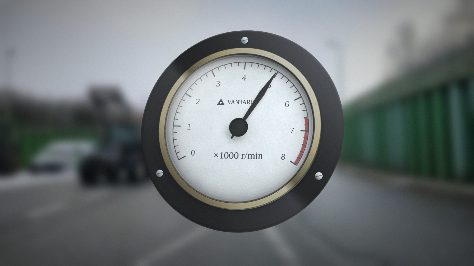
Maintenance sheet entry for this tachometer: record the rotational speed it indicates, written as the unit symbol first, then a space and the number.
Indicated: rpm 5000
